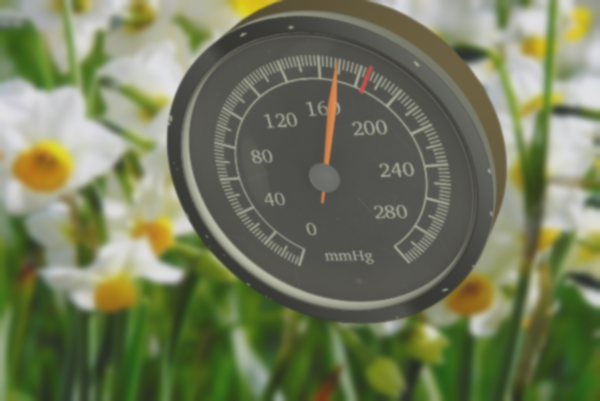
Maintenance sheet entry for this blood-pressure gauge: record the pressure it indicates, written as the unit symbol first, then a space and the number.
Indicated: mmHg 170
